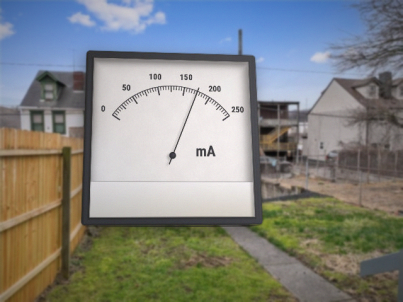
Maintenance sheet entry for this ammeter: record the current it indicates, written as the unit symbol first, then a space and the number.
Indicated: mA 175
